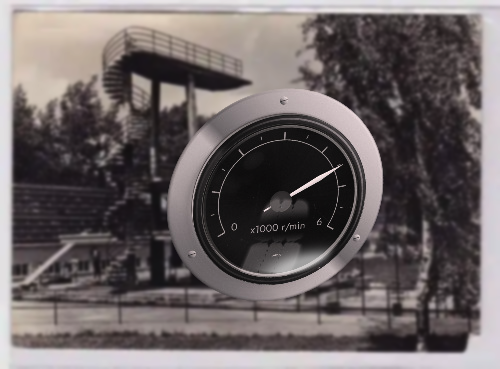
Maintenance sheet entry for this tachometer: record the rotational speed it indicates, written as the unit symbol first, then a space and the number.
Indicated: rpm 4500
